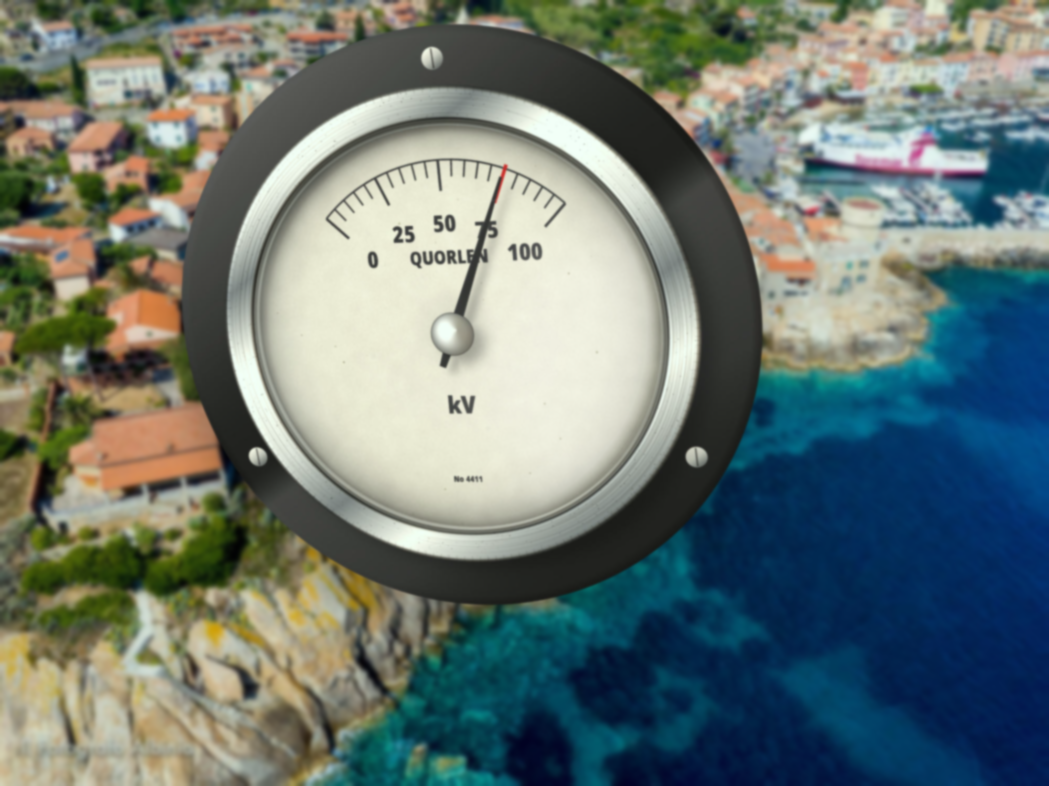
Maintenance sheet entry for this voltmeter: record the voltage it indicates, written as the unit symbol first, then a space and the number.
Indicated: kV 75
